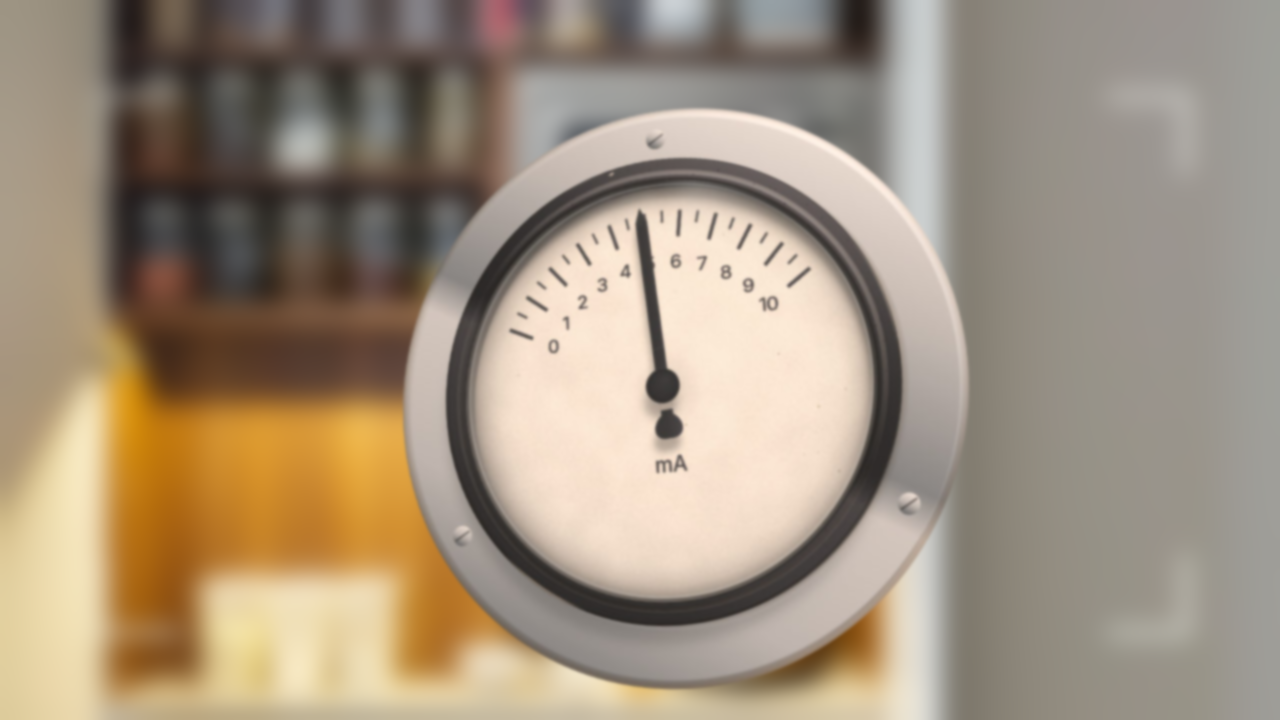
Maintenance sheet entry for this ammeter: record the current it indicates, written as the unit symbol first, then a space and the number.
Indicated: mA 5
